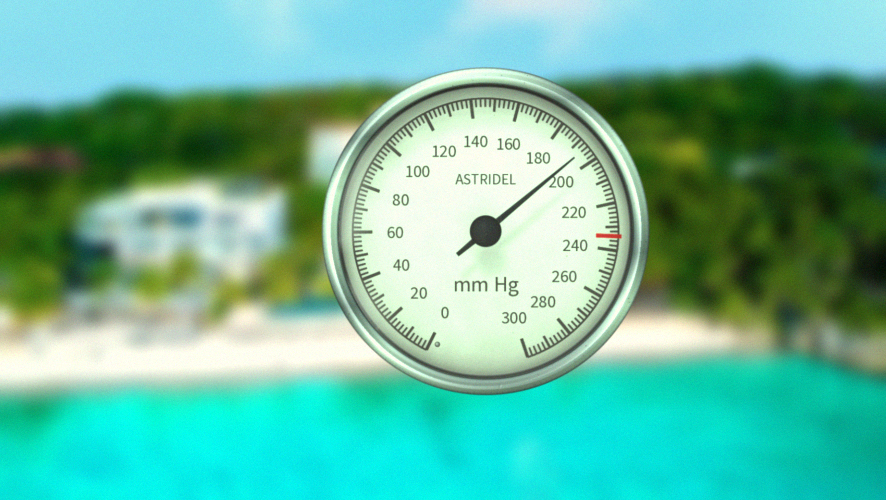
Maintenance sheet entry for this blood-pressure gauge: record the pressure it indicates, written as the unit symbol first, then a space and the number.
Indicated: mmHg 194
